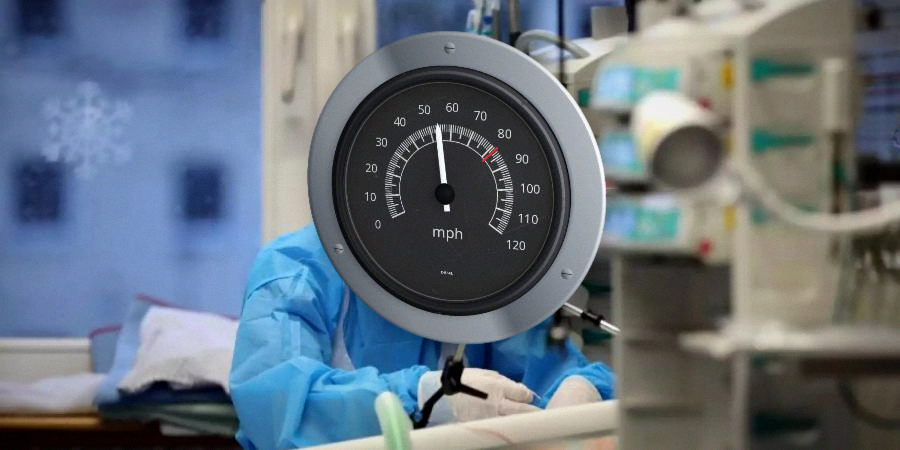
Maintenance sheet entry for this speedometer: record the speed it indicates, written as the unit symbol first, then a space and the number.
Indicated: mph 55
